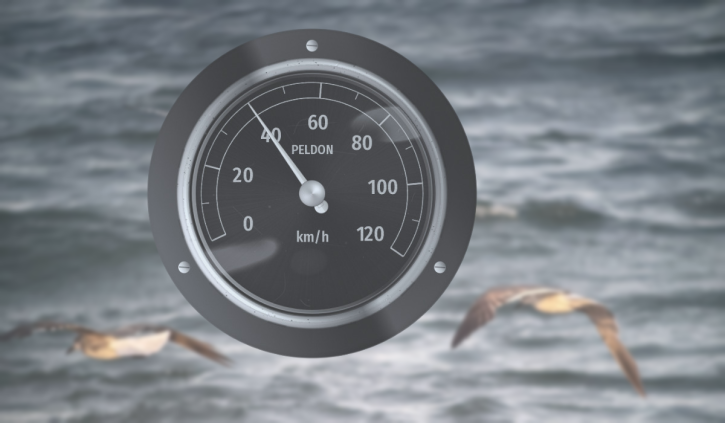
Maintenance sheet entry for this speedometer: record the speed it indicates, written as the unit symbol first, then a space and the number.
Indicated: km/h 40
